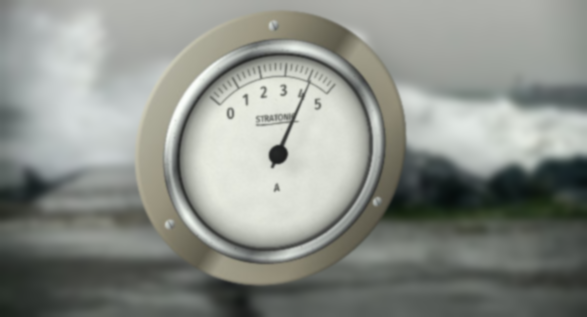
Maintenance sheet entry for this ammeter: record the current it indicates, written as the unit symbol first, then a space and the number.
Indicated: A 4
